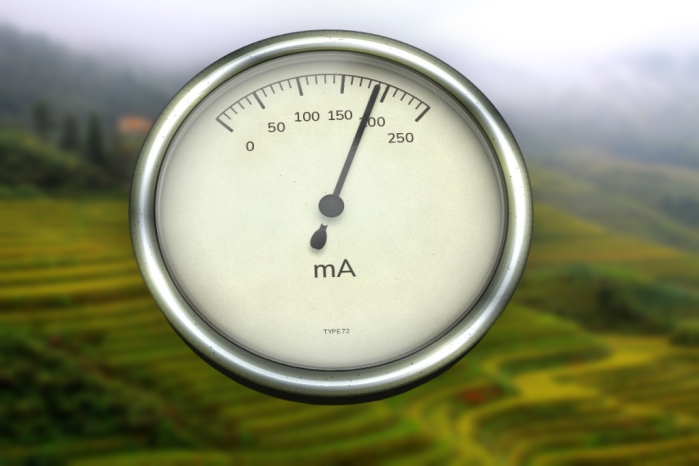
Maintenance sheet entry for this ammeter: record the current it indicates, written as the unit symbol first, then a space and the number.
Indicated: mA 190
